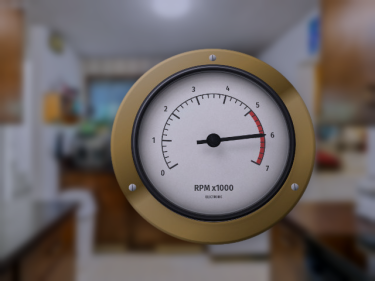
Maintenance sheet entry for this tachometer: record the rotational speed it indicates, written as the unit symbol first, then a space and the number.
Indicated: rpm 6000
